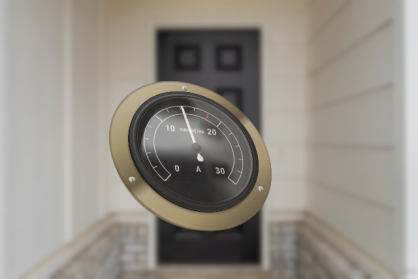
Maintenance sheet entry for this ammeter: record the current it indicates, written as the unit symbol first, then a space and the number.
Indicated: A 14
